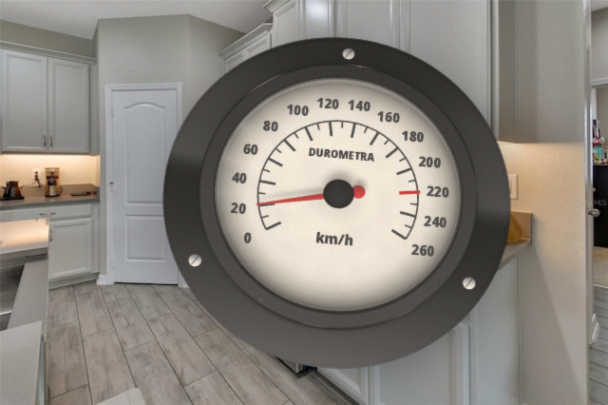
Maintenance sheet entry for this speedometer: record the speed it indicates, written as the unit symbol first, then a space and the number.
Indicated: km/h 20
